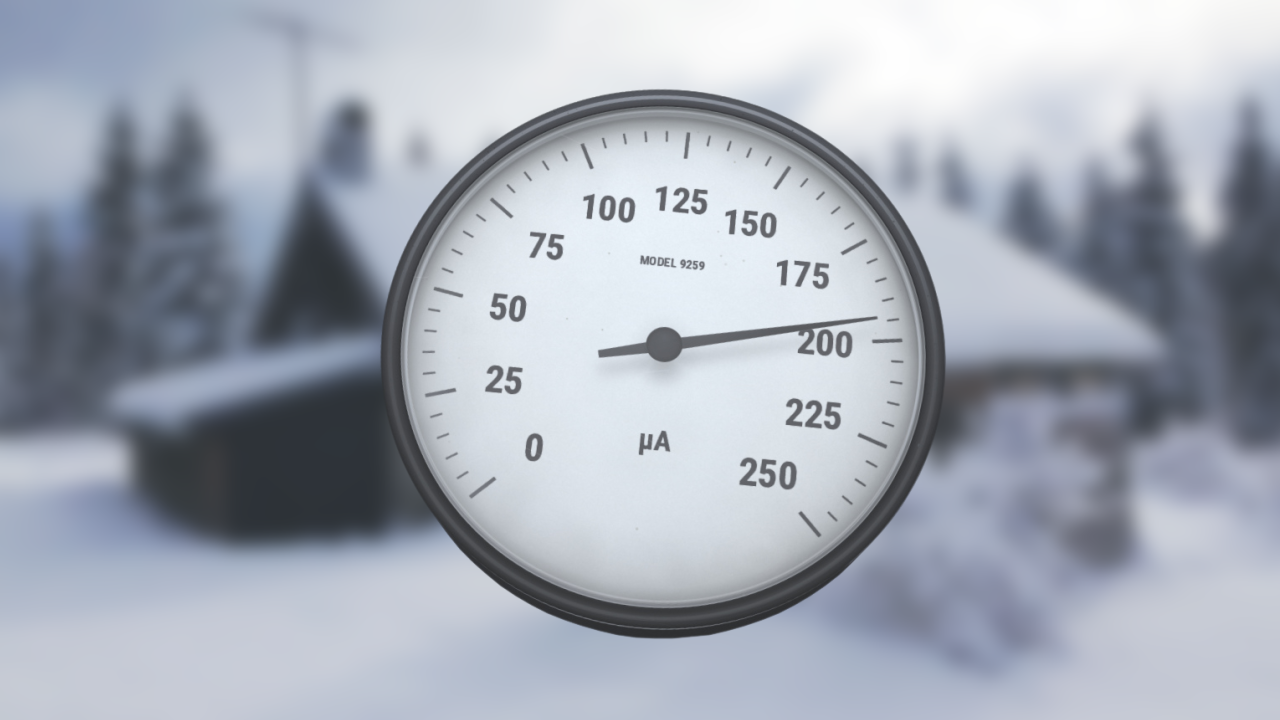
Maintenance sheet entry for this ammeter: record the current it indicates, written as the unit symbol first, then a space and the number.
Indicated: µA 195
